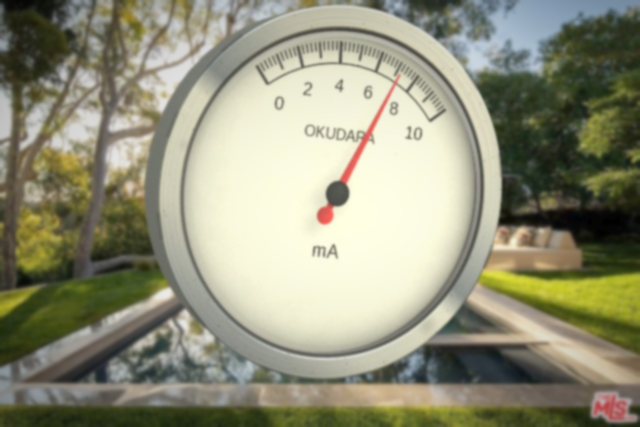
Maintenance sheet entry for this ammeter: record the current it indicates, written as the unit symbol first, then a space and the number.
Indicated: mA 7
